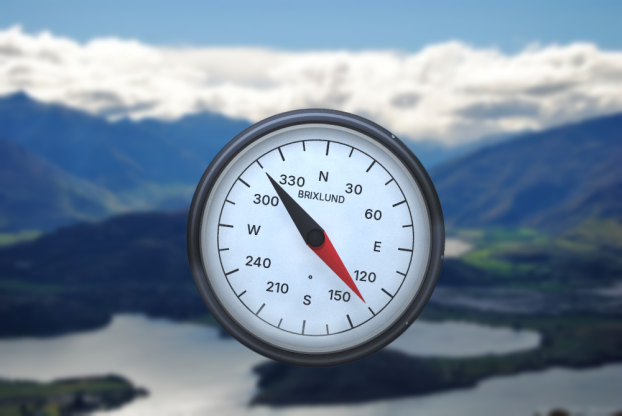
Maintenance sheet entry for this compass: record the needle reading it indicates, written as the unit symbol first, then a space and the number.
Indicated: ° 135
